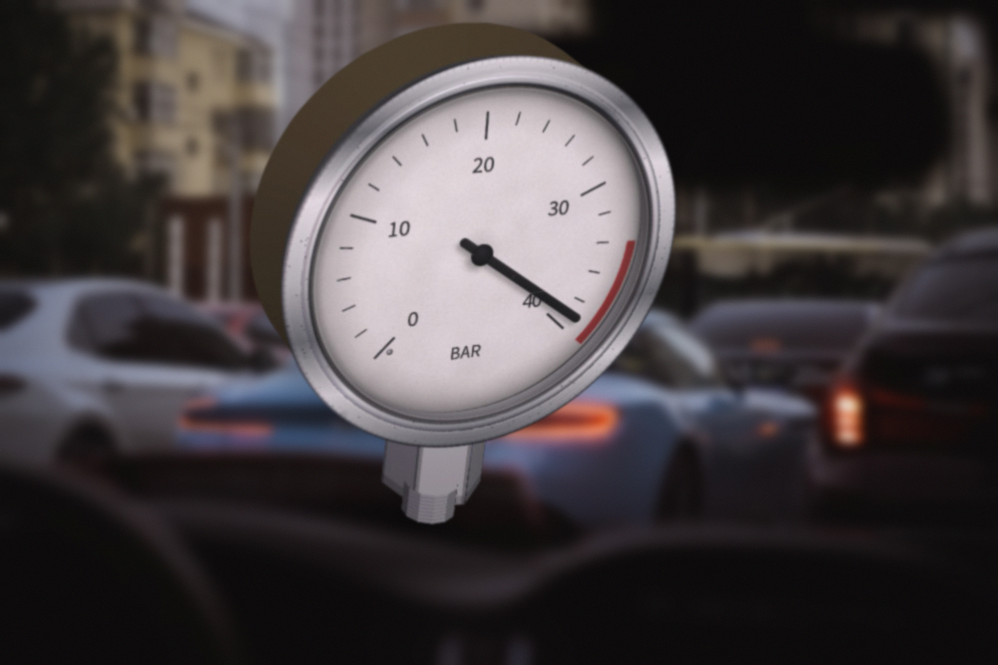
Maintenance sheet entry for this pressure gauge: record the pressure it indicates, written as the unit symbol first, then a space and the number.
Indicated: bar 39
